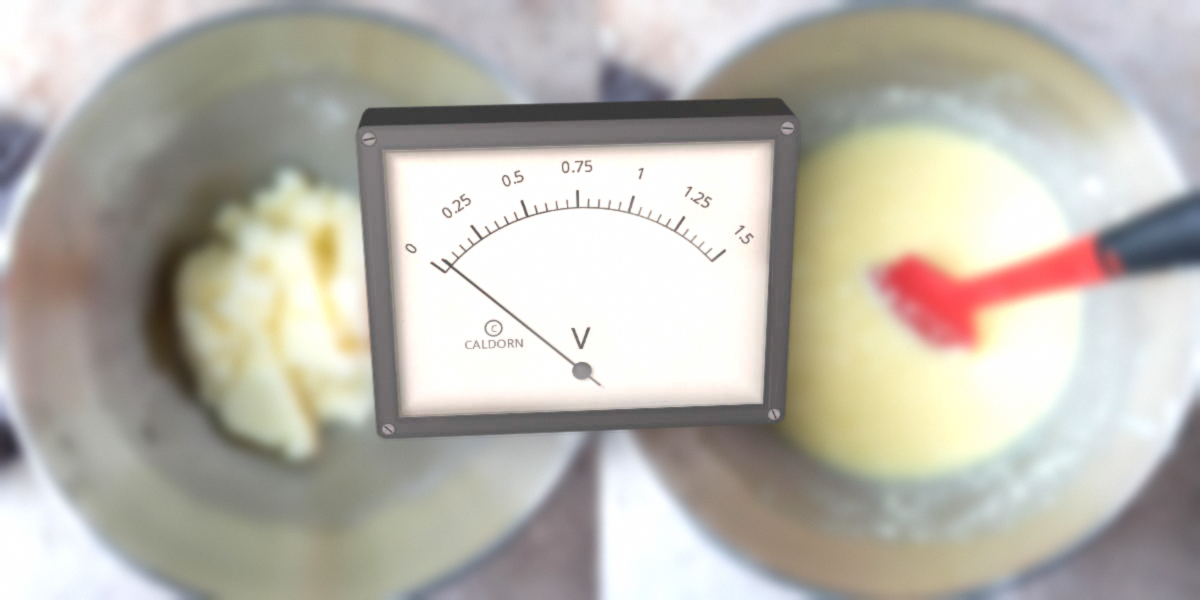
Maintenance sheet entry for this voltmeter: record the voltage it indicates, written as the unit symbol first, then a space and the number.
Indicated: V 0.05
